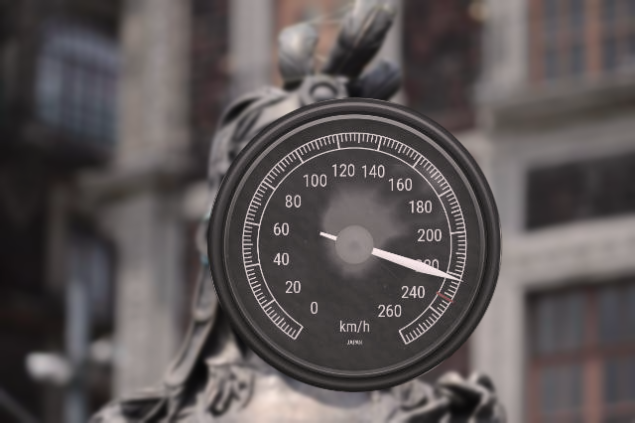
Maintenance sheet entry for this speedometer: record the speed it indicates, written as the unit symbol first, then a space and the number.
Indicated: km/h 222
